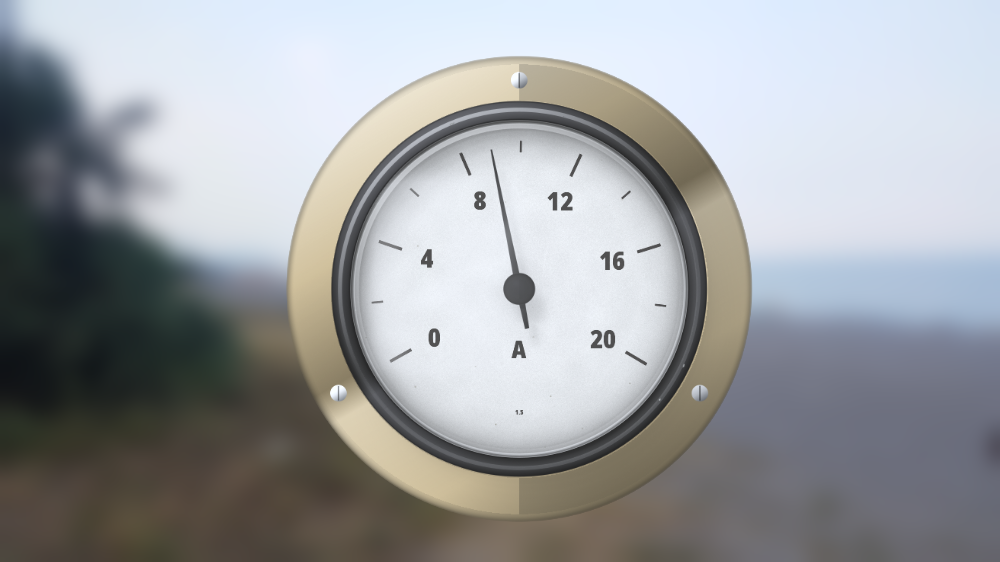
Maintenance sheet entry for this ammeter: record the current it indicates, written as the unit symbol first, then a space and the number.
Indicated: A 9
